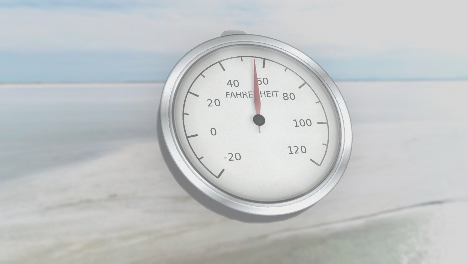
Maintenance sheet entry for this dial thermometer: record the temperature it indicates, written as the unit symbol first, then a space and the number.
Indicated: °F 55
